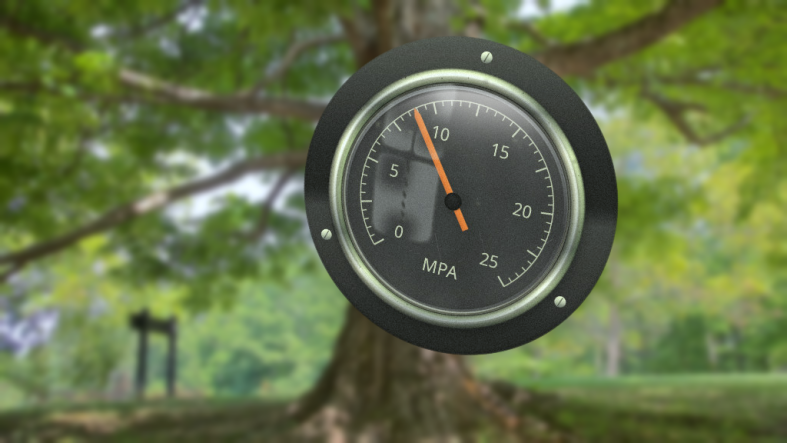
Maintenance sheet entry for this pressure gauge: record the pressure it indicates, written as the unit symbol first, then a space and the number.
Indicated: MPa 9
